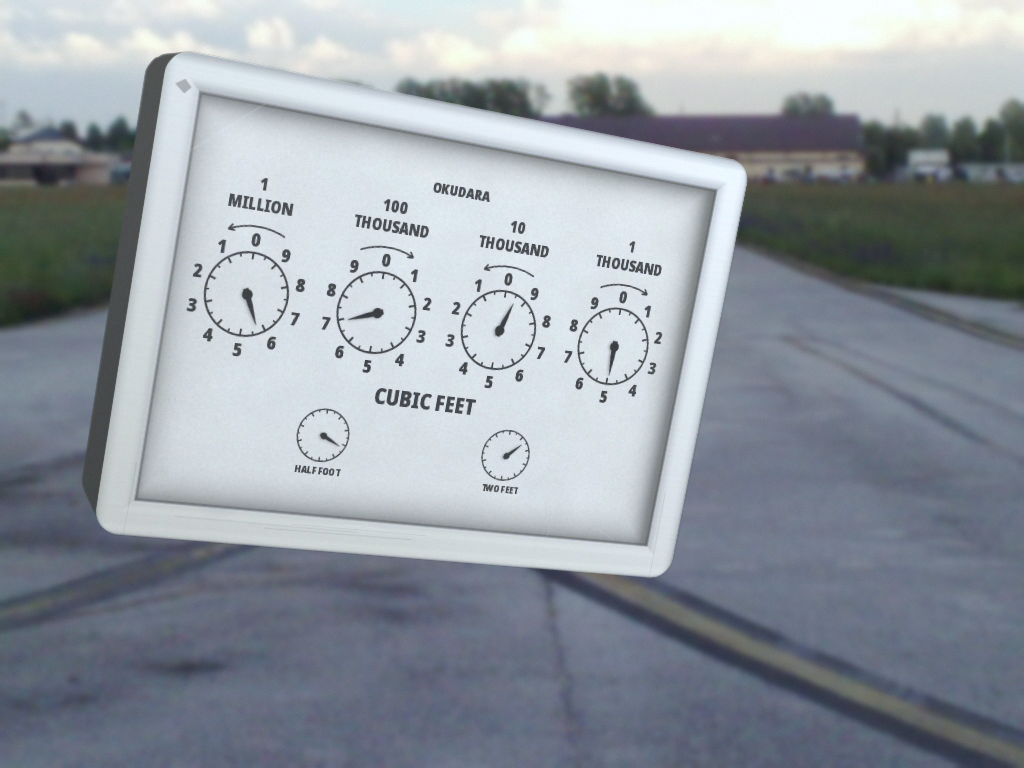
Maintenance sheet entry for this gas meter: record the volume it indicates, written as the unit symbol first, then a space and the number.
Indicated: ft³ 569500
